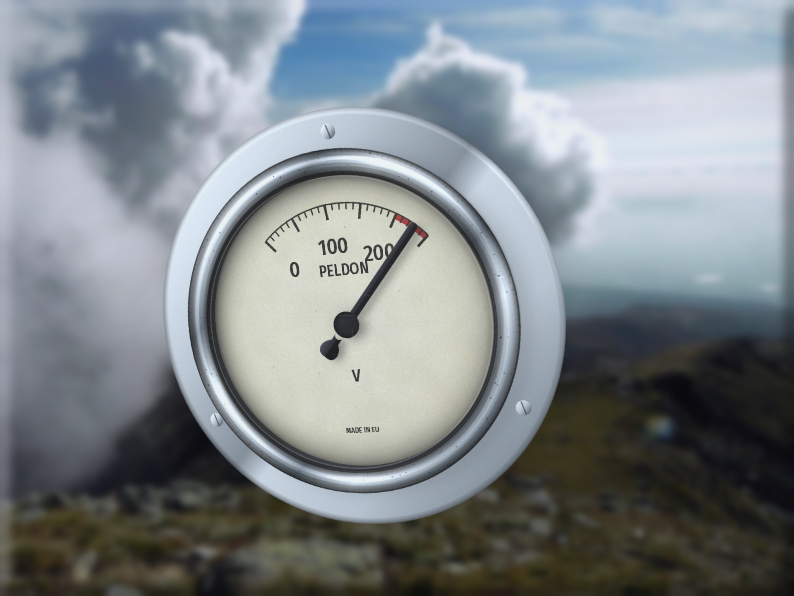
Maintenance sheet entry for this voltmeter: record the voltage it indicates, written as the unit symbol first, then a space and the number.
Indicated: V 230
